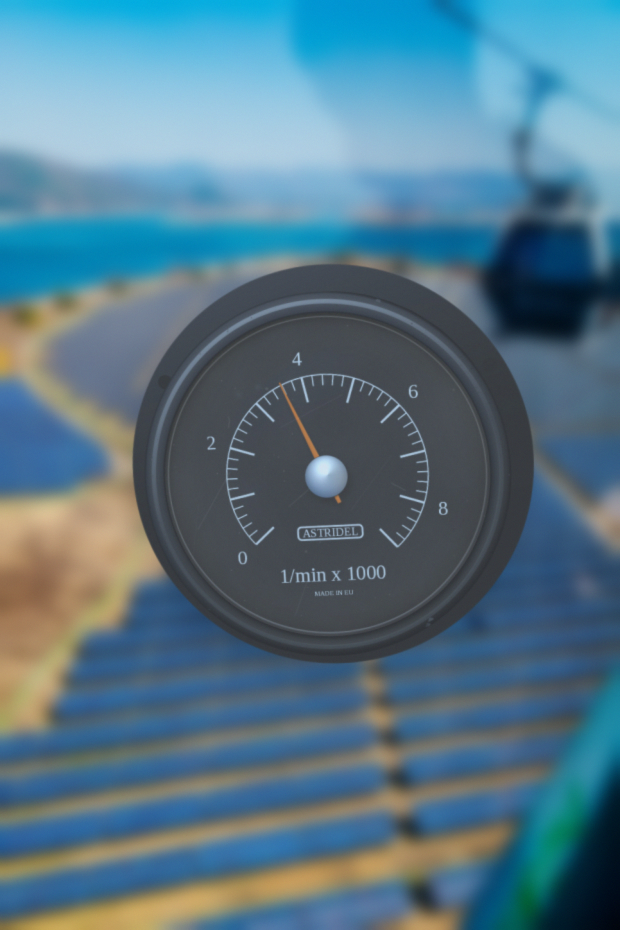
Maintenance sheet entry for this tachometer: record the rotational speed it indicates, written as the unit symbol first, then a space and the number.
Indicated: rpm 3600
